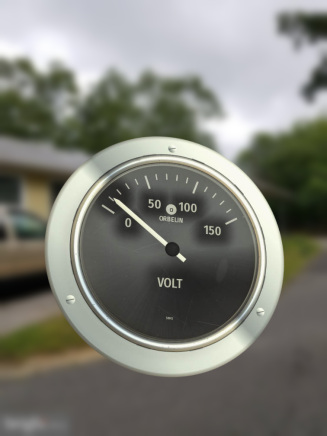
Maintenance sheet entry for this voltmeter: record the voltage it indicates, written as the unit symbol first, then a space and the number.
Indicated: V 10
